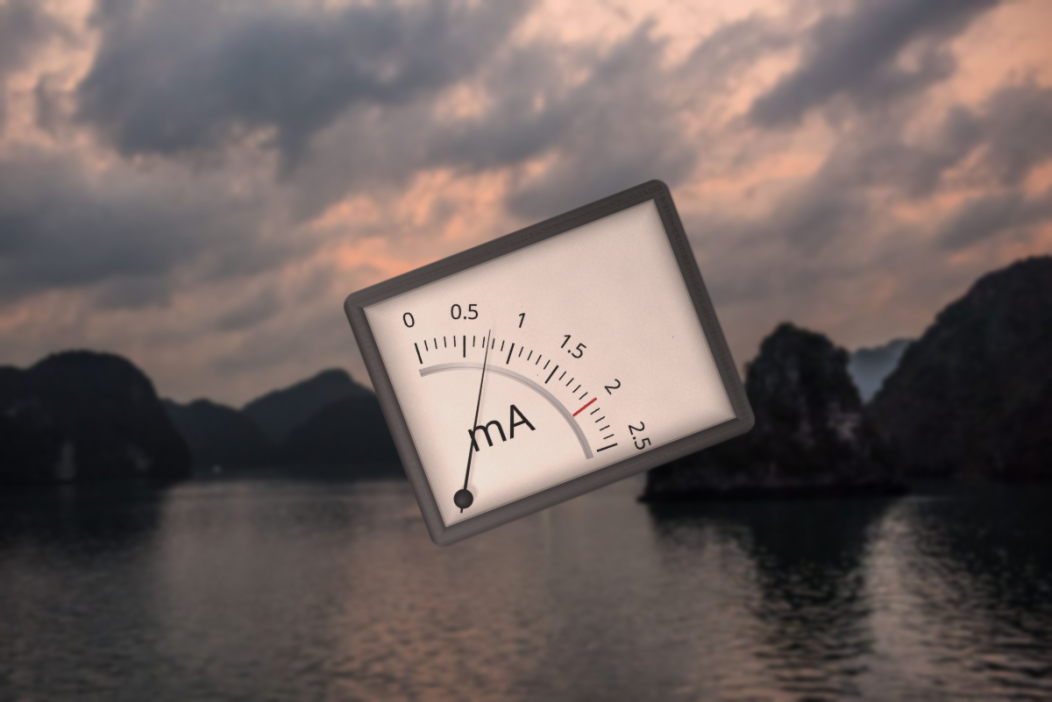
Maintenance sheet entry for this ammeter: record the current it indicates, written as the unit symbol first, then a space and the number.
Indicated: mA 0.75
